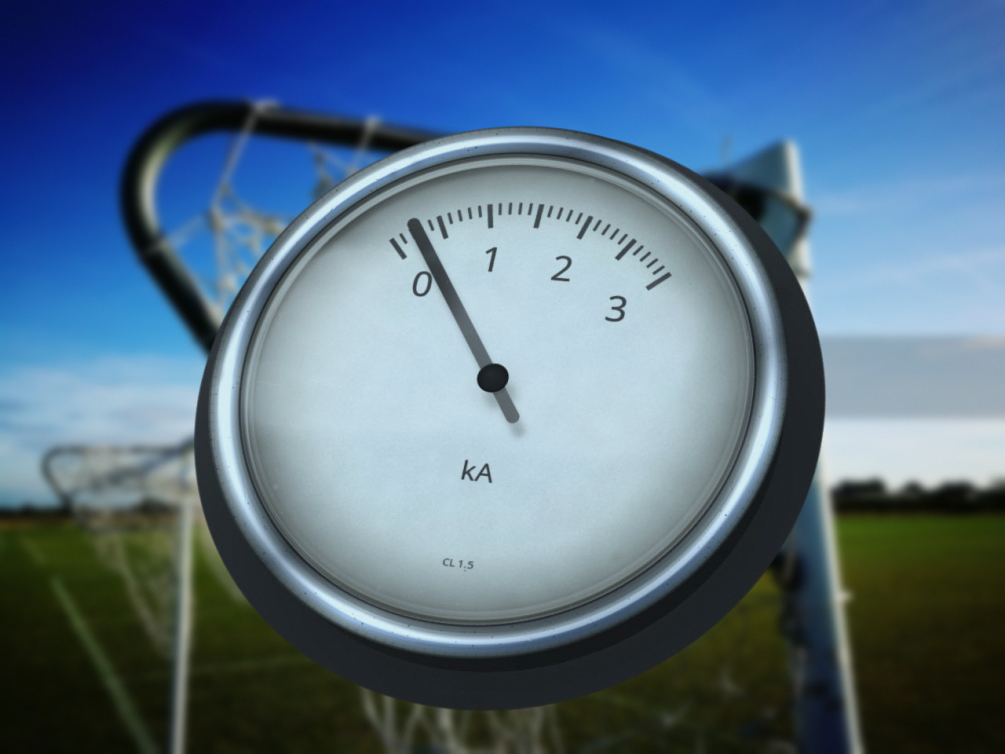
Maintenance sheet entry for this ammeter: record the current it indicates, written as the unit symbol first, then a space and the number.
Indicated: kA 0.25
